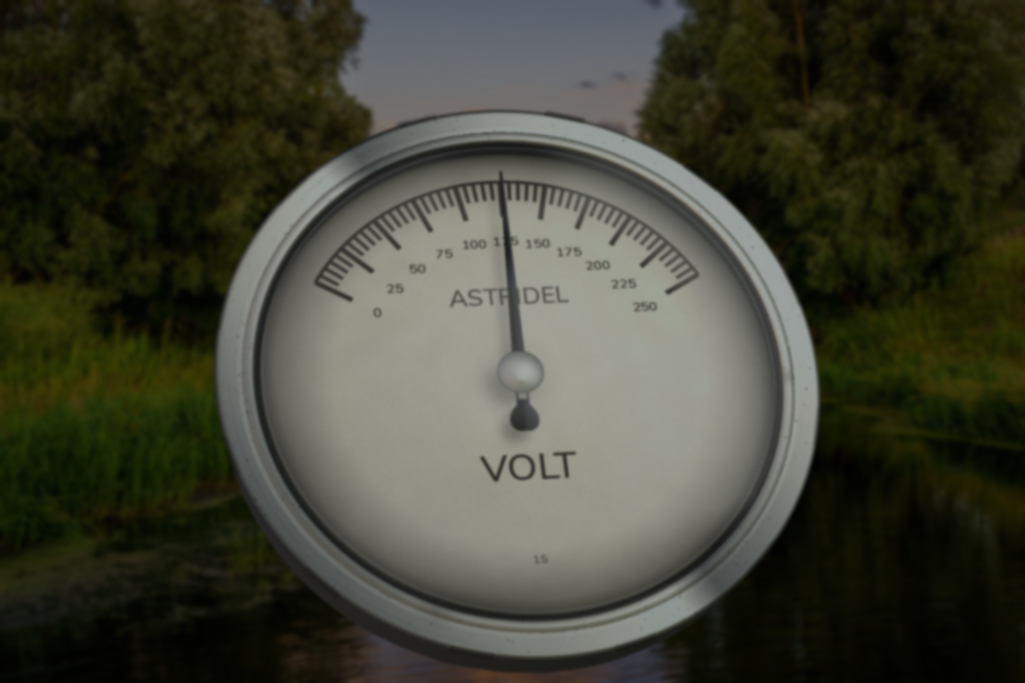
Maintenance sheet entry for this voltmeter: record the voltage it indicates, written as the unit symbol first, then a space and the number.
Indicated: V 125
